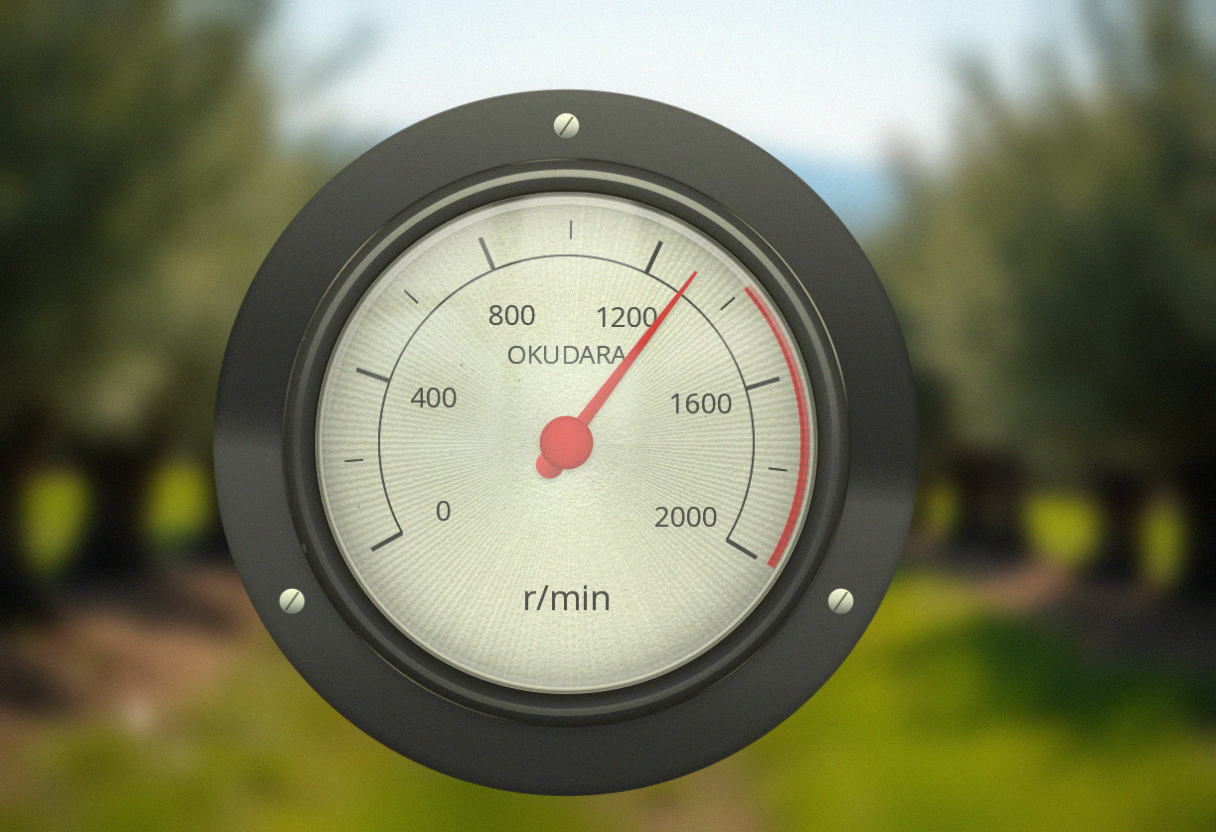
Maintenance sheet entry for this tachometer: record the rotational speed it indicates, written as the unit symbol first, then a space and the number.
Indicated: rpm 1300
